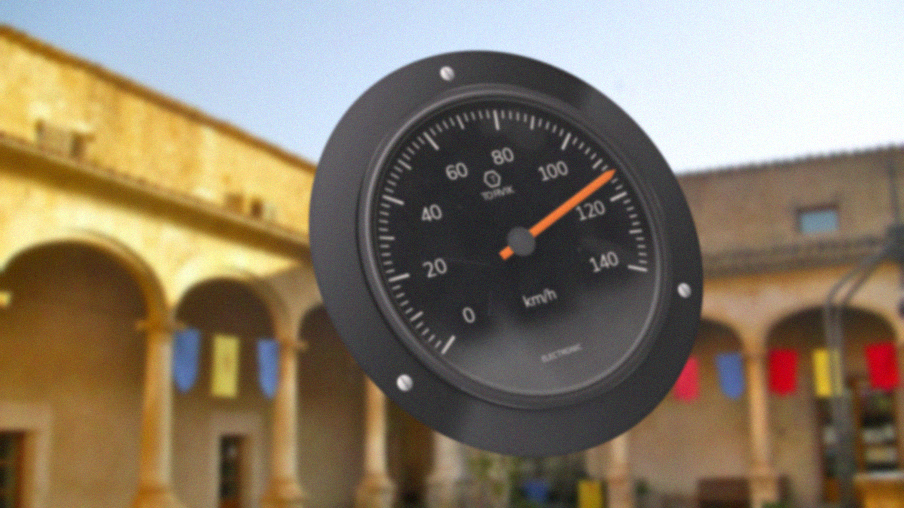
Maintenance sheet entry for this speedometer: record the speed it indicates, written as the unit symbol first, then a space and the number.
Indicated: km/h 114
